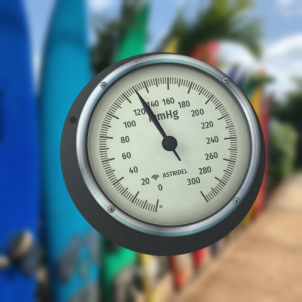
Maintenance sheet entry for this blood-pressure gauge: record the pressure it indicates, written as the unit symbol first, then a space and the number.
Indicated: mmHg 130
